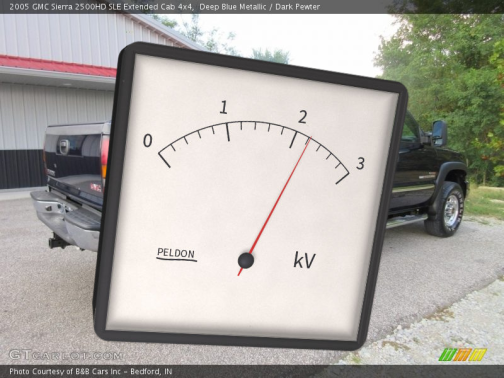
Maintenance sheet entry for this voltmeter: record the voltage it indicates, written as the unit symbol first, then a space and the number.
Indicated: kV 2.2
